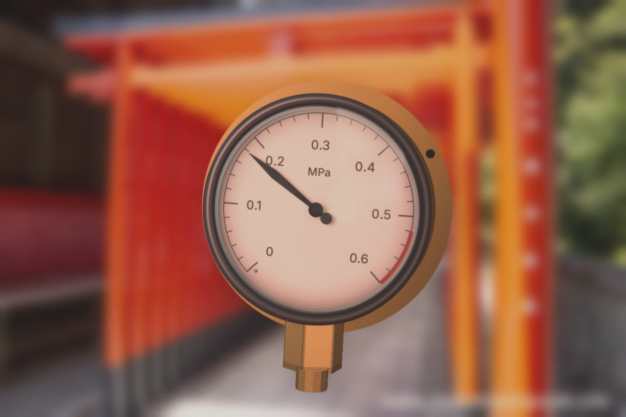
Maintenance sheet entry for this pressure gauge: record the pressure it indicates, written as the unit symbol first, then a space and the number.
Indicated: MPa 0.18
